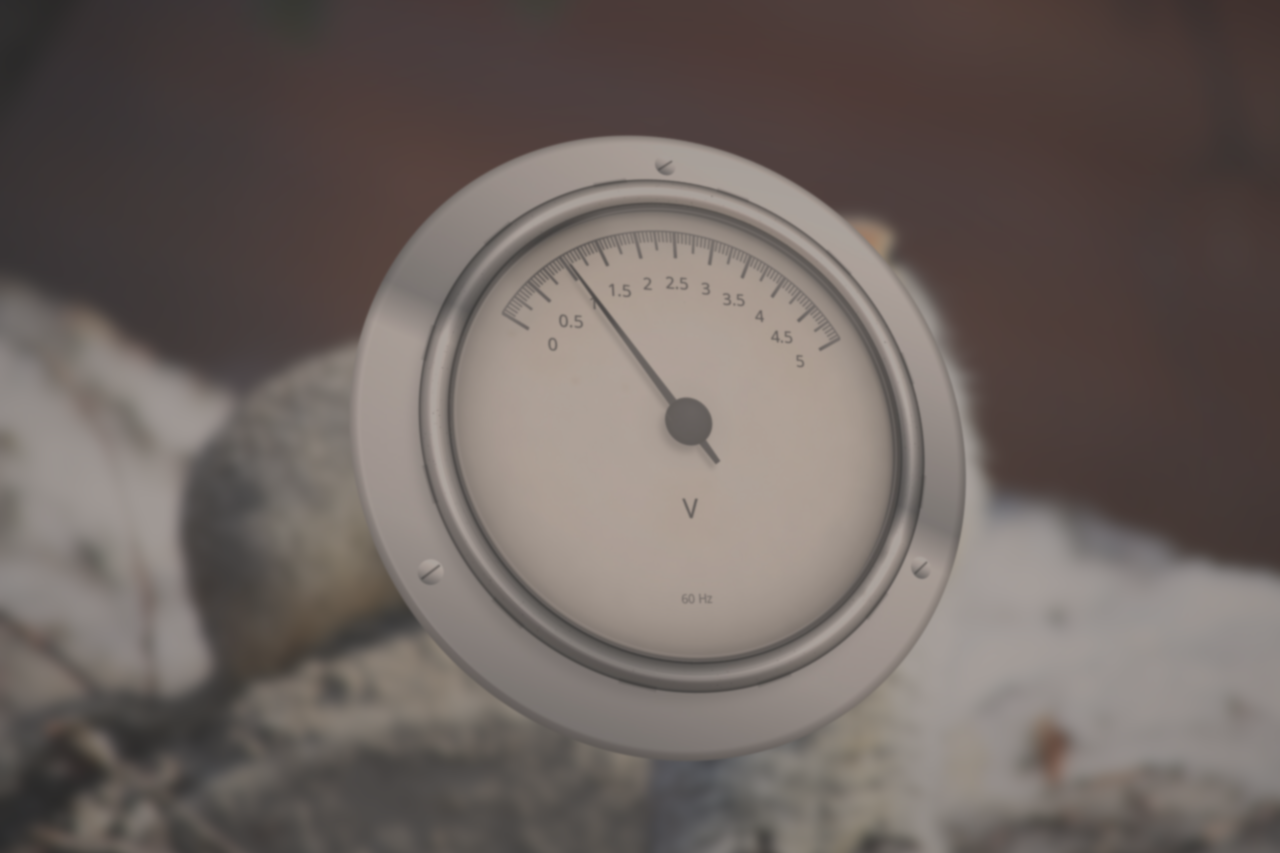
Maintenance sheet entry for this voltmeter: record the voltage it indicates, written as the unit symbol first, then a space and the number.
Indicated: V 1
